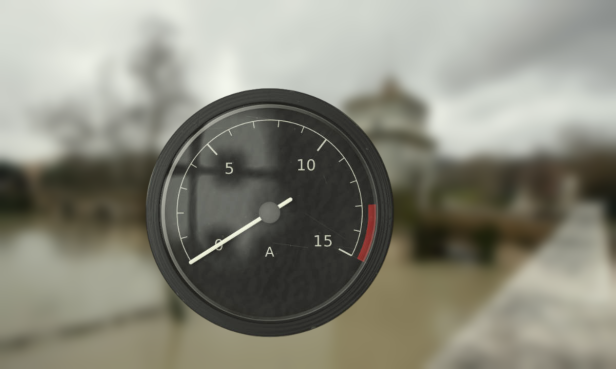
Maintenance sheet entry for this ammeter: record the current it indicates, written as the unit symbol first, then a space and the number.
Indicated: A 0
